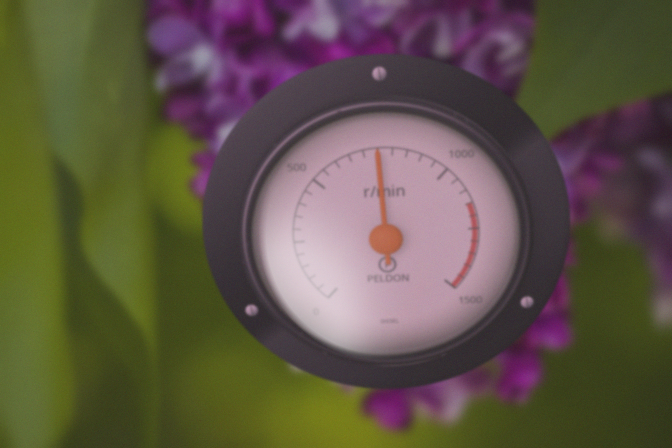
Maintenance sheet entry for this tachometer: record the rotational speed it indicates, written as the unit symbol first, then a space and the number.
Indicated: rpm 750
